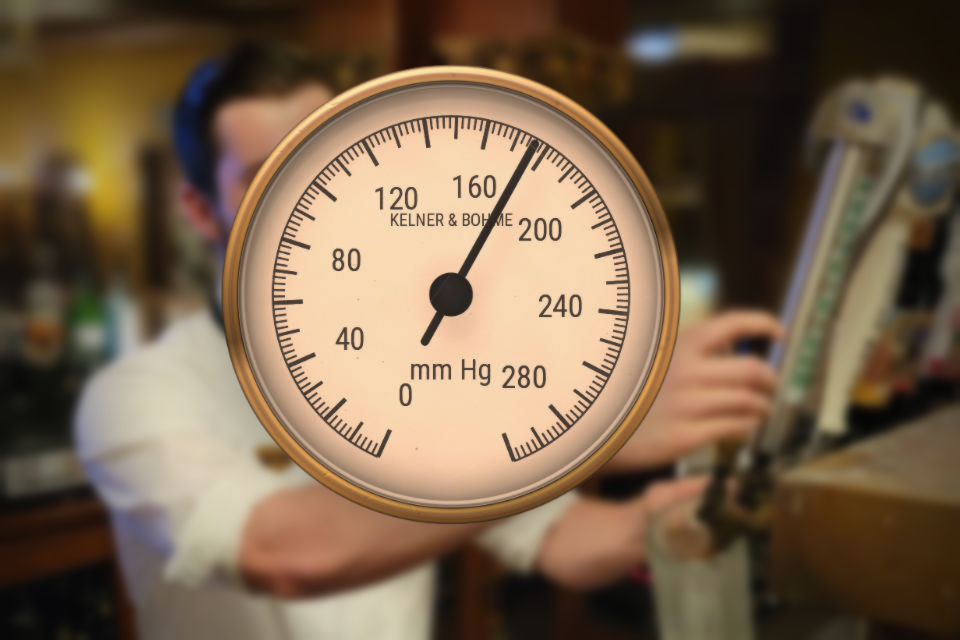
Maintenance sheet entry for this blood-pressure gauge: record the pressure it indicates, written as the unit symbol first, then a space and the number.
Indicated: mmHg 176
